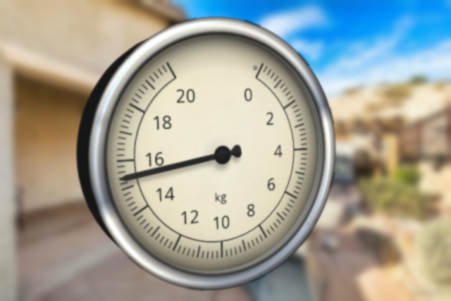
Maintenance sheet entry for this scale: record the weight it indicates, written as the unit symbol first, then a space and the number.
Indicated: kg 15.4
